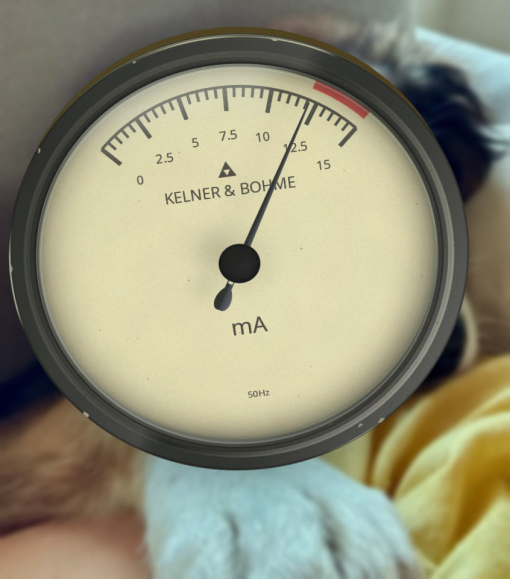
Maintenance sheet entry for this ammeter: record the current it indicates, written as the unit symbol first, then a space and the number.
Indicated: mA 12
